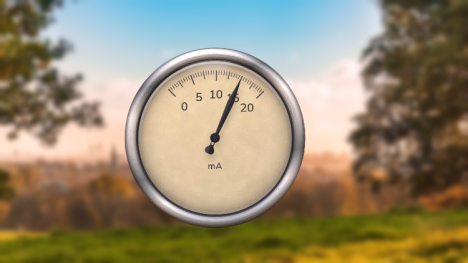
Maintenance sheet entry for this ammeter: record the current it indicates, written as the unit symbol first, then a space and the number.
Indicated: mA 15
